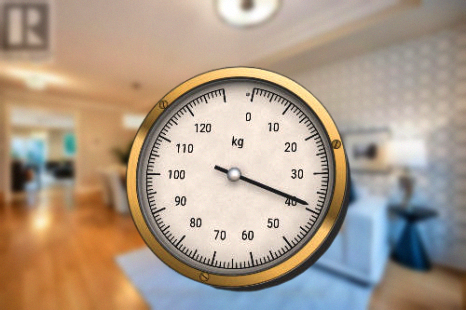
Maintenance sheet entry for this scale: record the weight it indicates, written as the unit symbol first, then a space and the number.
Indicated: kg 39
